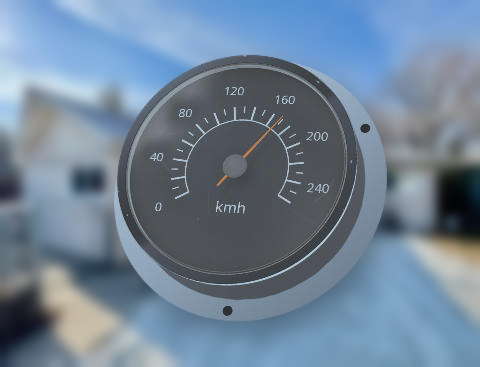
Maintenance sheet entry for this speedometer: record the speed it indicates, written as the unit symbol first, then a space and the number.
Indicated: km/h 170
